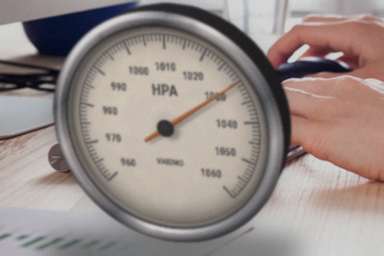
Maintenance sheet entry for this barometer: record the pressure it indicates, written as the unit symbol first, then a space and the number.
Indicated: hPa 1030
